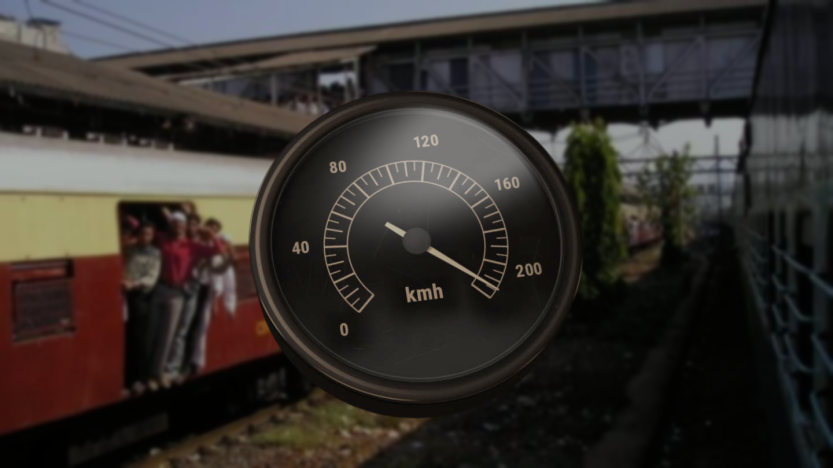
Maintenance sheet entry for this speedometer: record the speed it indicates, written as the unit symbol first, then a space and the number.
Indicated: km/h 215
